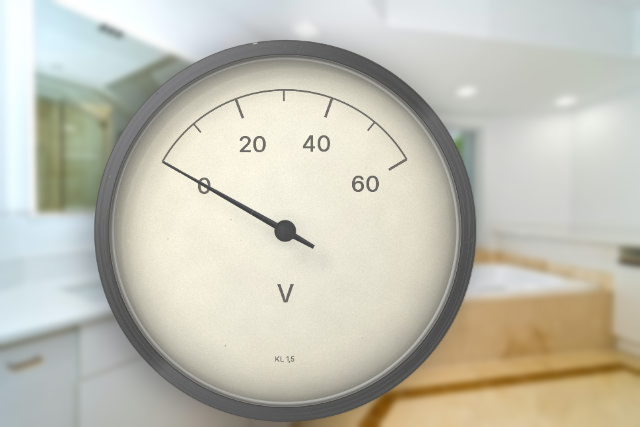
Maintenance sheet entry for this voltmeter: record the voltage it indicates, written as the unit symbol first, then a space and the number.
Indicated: V 0
